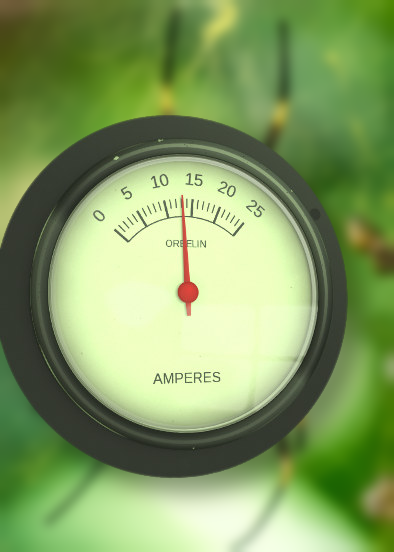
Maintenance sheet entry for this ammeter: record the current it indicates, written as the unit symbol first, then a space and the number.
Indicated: A 13
